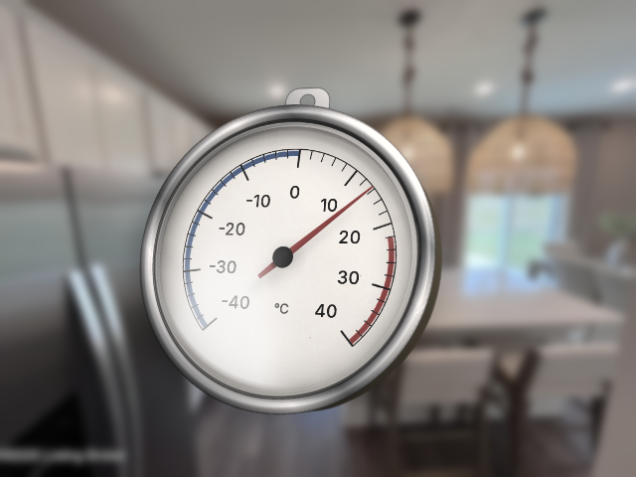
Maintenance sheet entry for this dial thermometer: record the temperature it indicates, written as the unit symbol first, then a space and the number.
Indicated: °C 14
